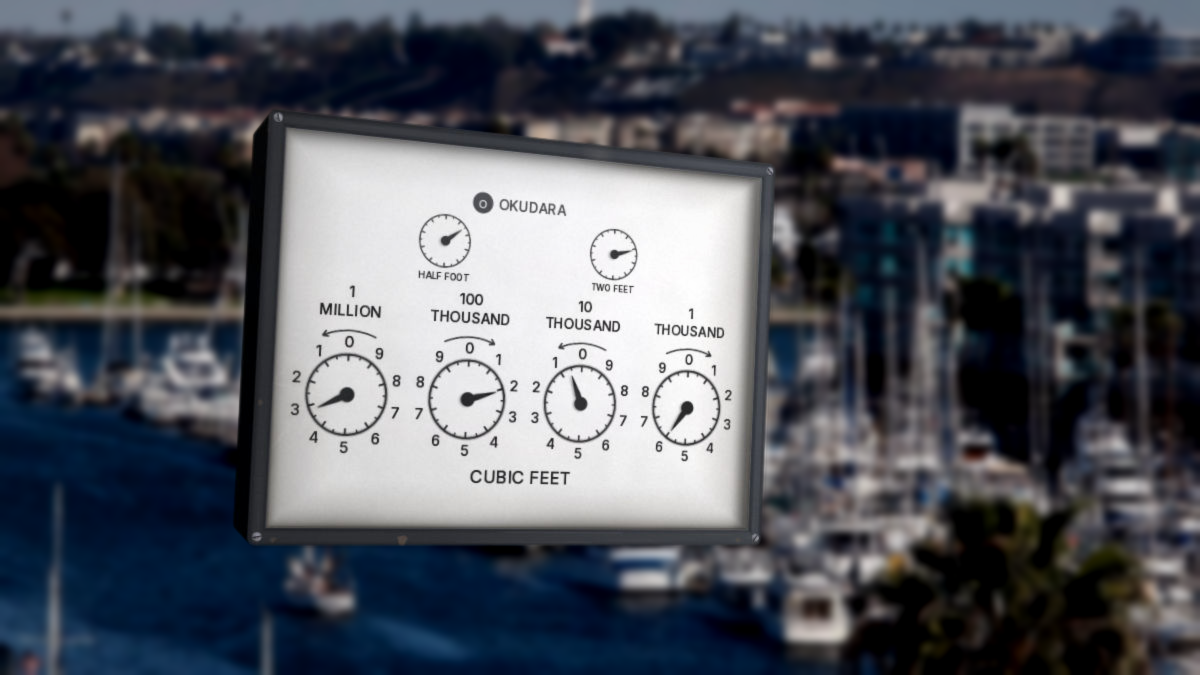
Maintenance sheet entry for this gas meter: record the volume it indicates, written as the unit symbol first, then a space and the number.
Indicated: ft³ 320600
